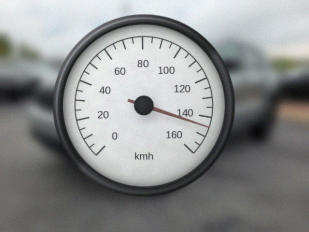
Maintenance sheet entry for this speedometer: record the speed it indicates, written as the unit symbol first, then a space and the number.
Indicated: km/h 145
